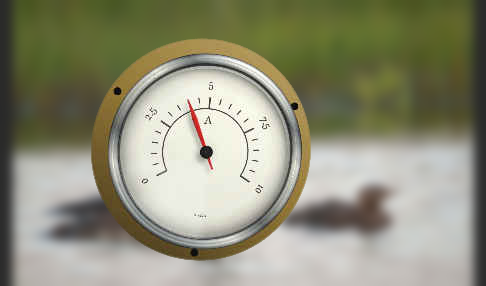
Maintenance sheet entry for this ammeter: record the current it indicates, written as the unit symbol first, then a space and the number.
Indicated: A 4
